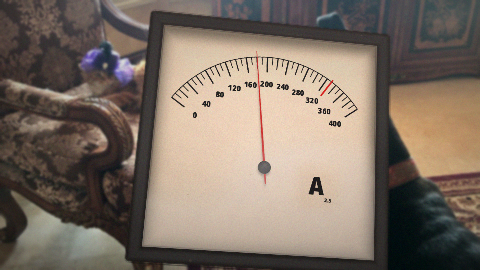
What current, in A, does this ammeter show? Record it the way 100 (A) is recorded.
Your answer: 180 (A)
